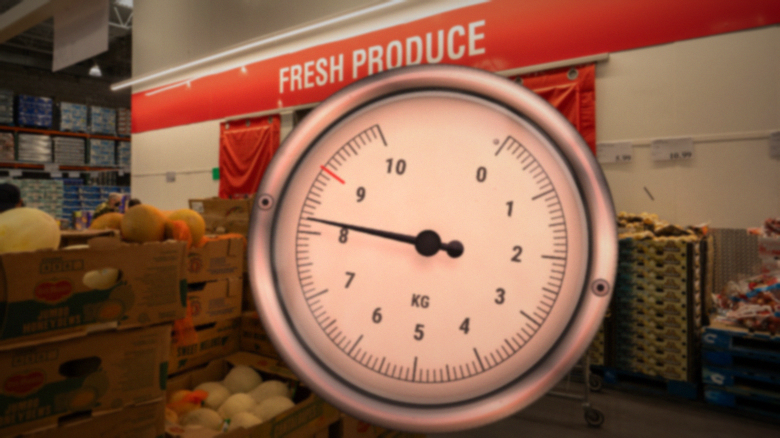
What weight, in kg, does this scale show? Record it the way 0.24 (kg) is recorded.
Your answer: 8.2 (kg)
